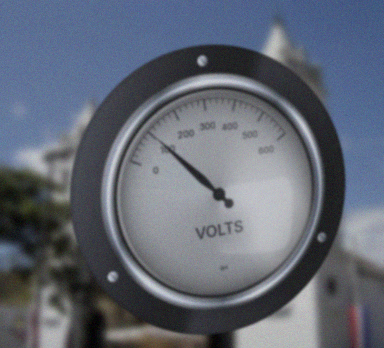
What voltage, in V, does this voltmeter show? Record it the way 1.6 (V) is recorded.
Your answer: 100 (V)
